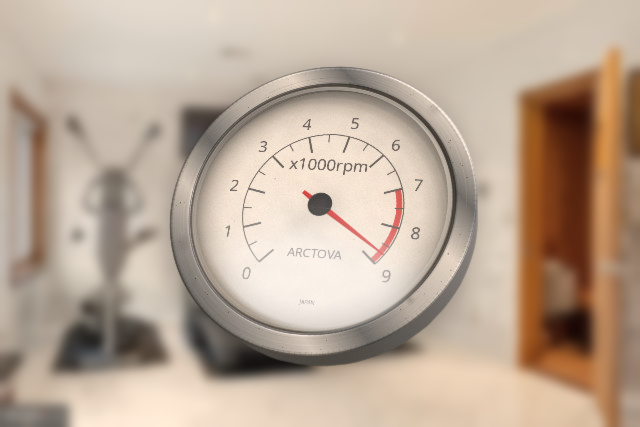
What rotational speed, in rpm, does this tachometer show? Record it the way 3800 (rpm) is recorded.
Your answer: 8750 (rpm)
